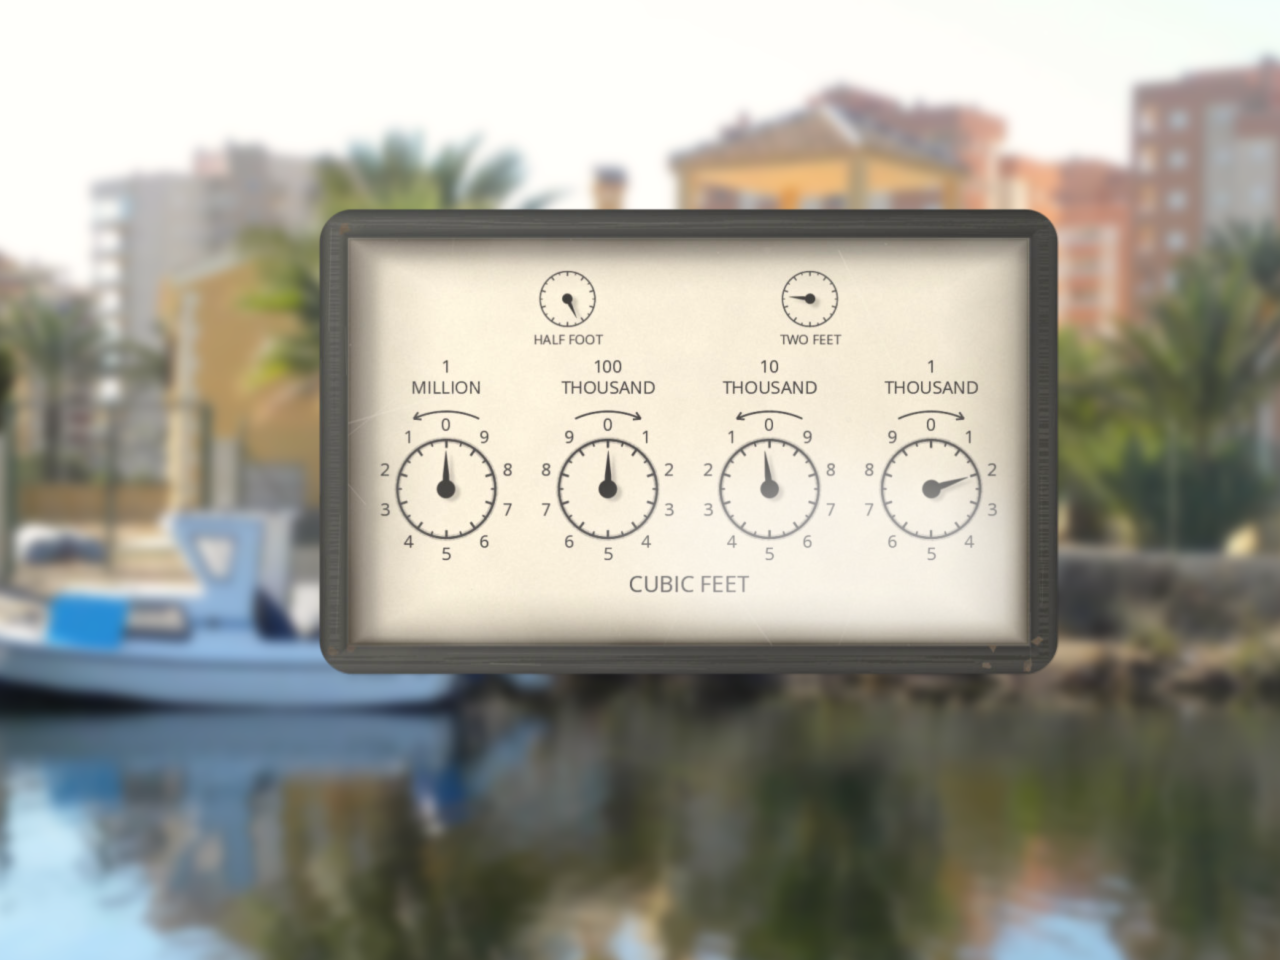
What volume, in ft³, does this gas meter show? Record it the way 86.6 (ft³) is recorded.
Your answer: 200 (ft³)
